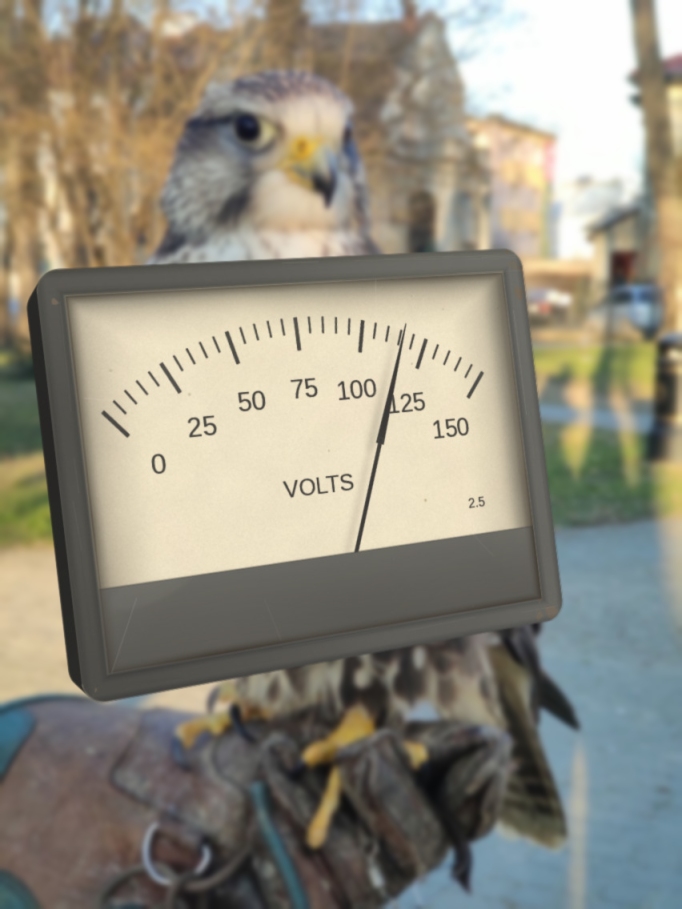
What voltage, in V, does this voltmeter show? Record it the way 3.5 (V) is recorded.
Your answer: 115 (V)
